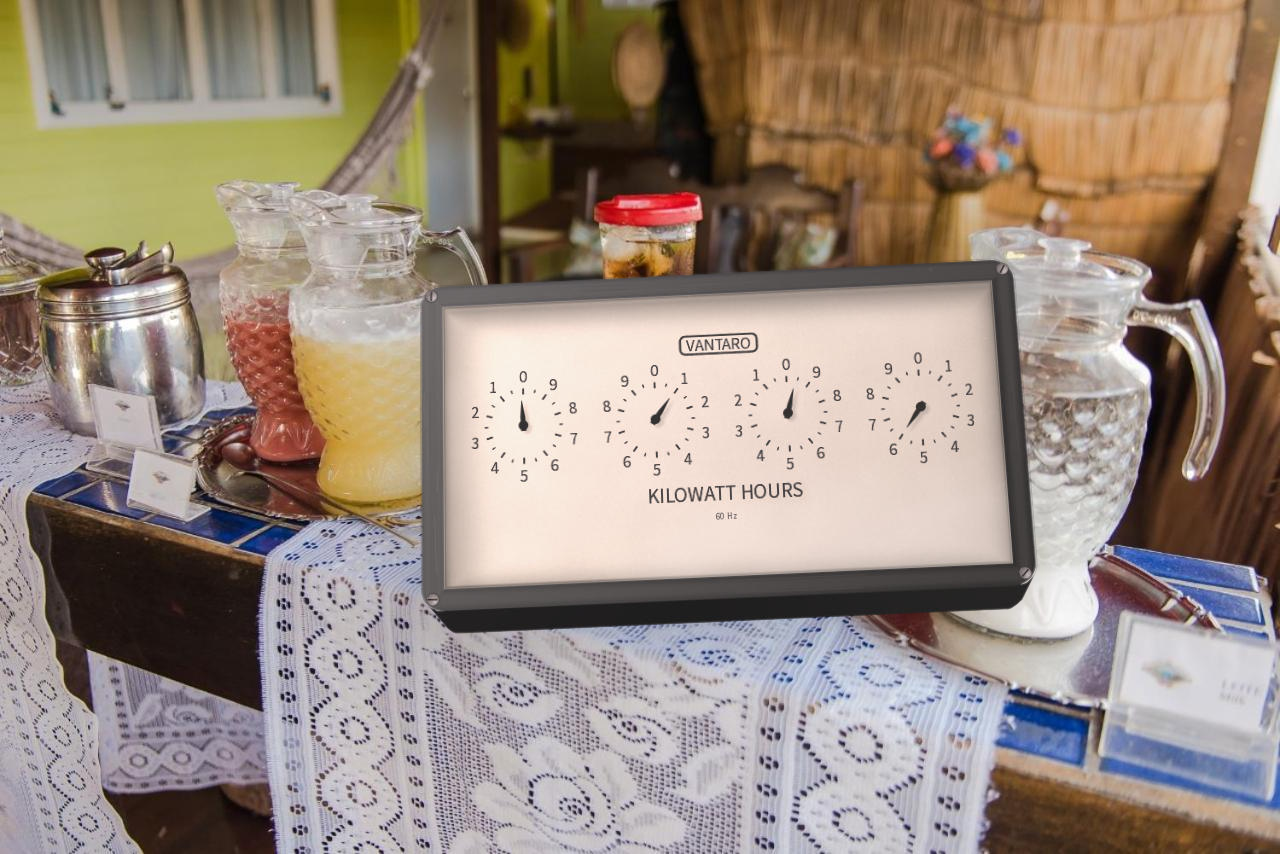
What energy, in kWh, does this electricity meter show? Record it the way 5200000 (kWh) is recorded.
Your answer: 96 (kWh)
